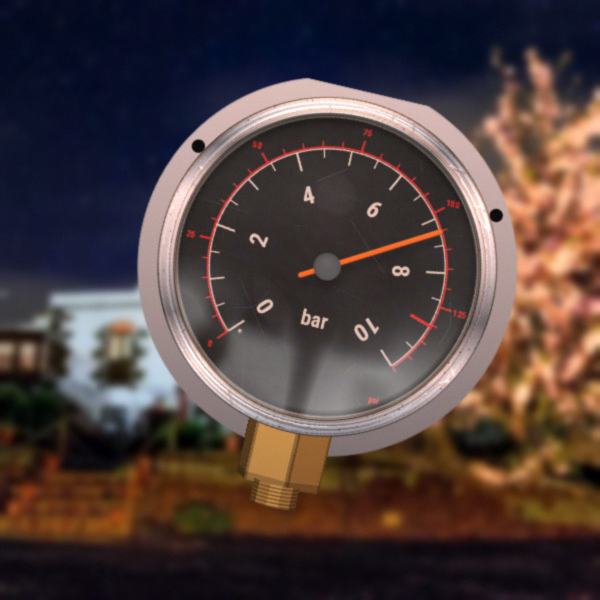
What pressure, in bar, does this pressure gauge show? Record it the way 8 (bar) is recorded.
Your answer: 7.25 (bar)
